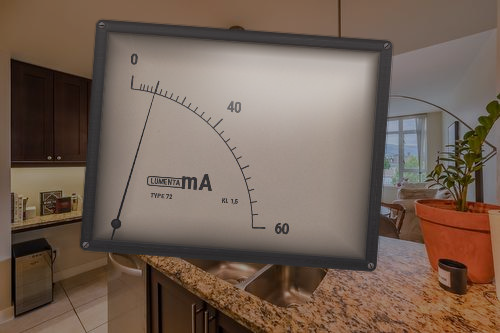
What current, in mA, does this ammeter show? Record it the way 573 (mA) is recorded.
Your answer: 20 (mA)
